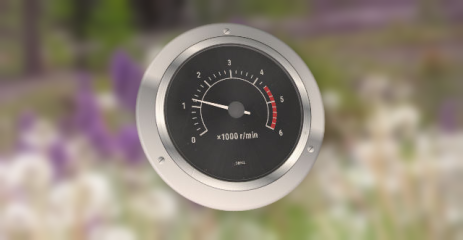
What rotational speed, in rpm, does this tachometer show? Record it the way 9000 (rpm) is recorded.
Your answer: 1200 (rpm)
